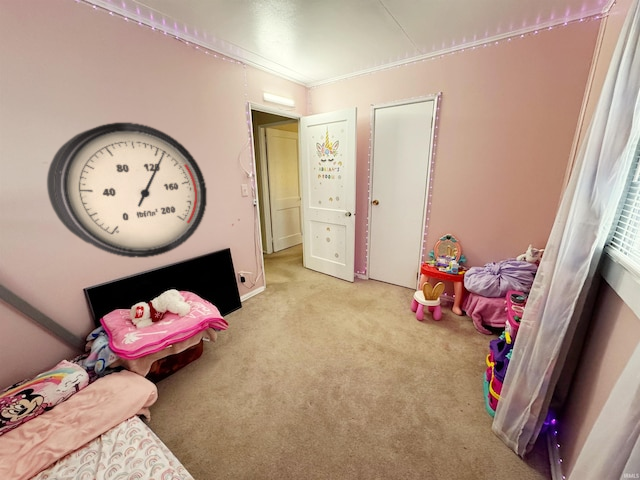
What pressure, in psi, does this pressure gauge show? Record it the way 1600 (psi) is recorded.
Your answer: 125 (psi)
